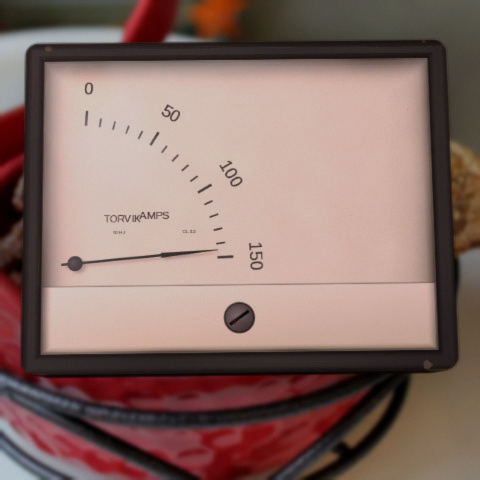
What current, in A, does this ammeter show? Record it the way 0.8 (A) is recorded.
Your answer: 145 (A)
